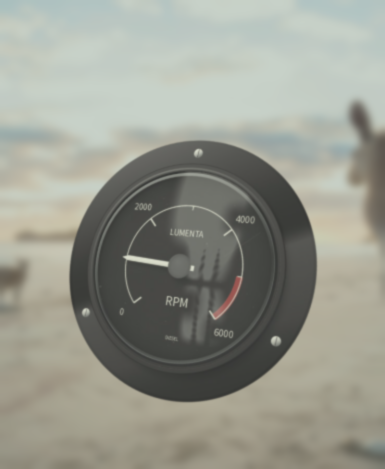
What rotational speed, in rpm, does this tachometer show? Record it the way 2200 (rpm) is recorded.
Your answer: 1000 (rpm)
